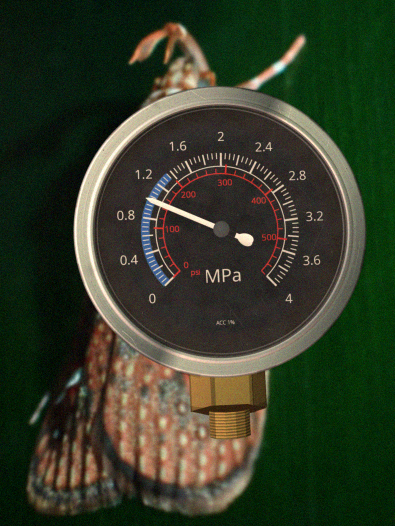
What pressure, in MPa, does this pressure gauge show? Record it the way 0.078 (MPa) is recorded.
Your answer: 1 (MPa)
